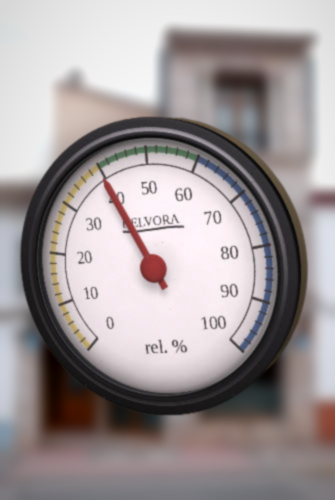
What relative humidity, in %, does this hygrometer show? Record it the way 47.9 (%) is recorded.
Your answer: 40 (%)
